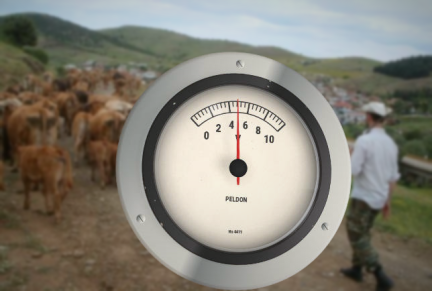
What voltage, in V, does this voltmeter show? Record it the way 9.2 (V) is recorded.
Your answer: 4.8 (V)
